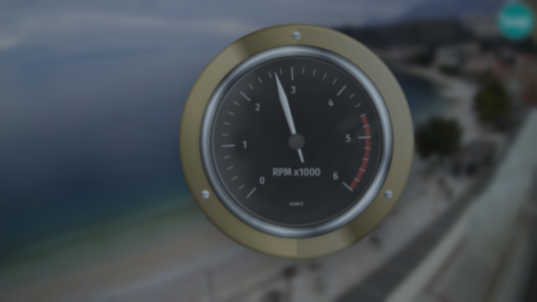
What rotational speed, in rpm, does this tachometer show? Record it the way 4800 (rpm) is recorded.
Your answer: 2700 (rpm)
